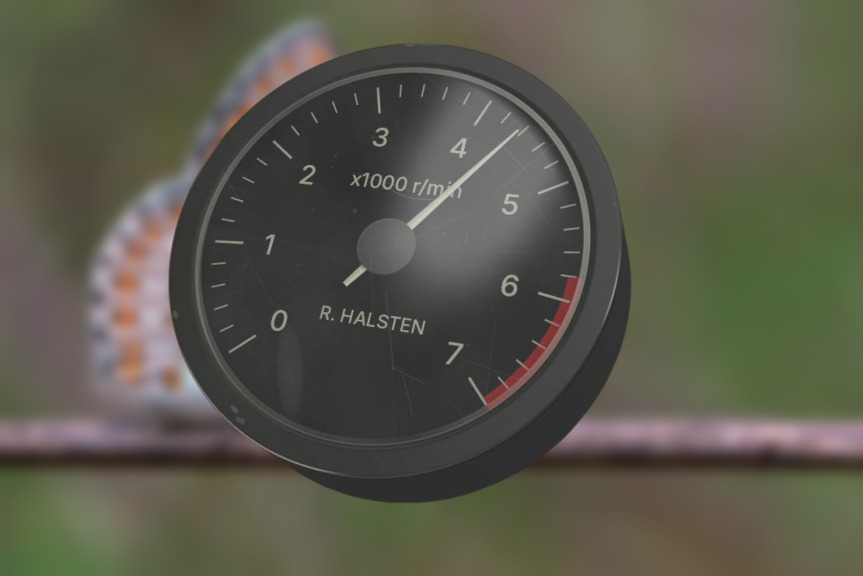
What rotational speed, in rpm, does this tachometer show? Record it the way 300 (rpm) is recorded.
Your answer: 4400 (rpm)
